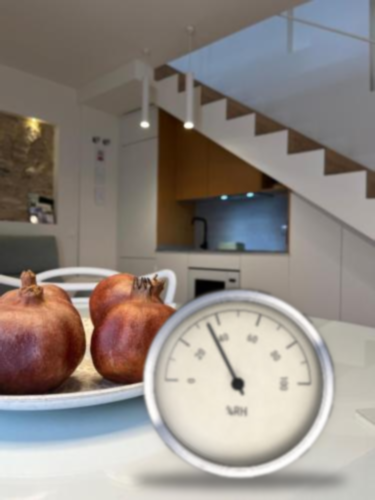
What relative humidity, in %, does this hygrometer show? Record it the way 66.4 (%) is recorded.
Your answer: 35 (%)
